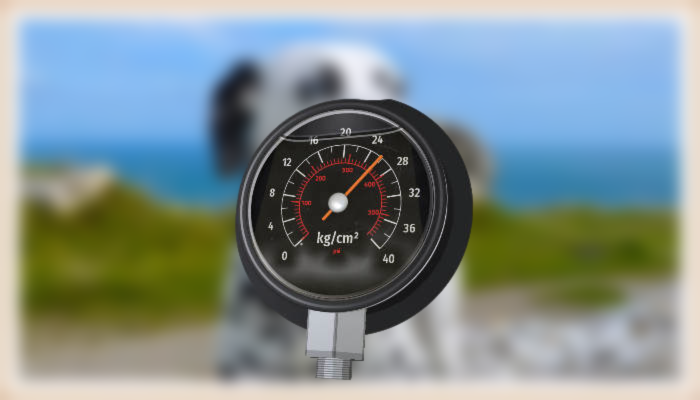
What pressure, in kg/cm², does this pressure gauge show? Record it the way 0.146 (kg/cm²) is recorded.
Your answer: 26 (kg/cm²)
